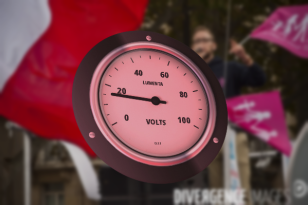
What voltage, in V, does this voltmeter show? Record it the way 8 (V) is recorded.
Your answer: 15 (V)
